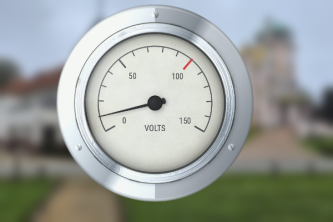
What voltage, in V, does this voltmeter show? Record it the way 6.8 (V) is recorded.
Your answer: 10 (V)
